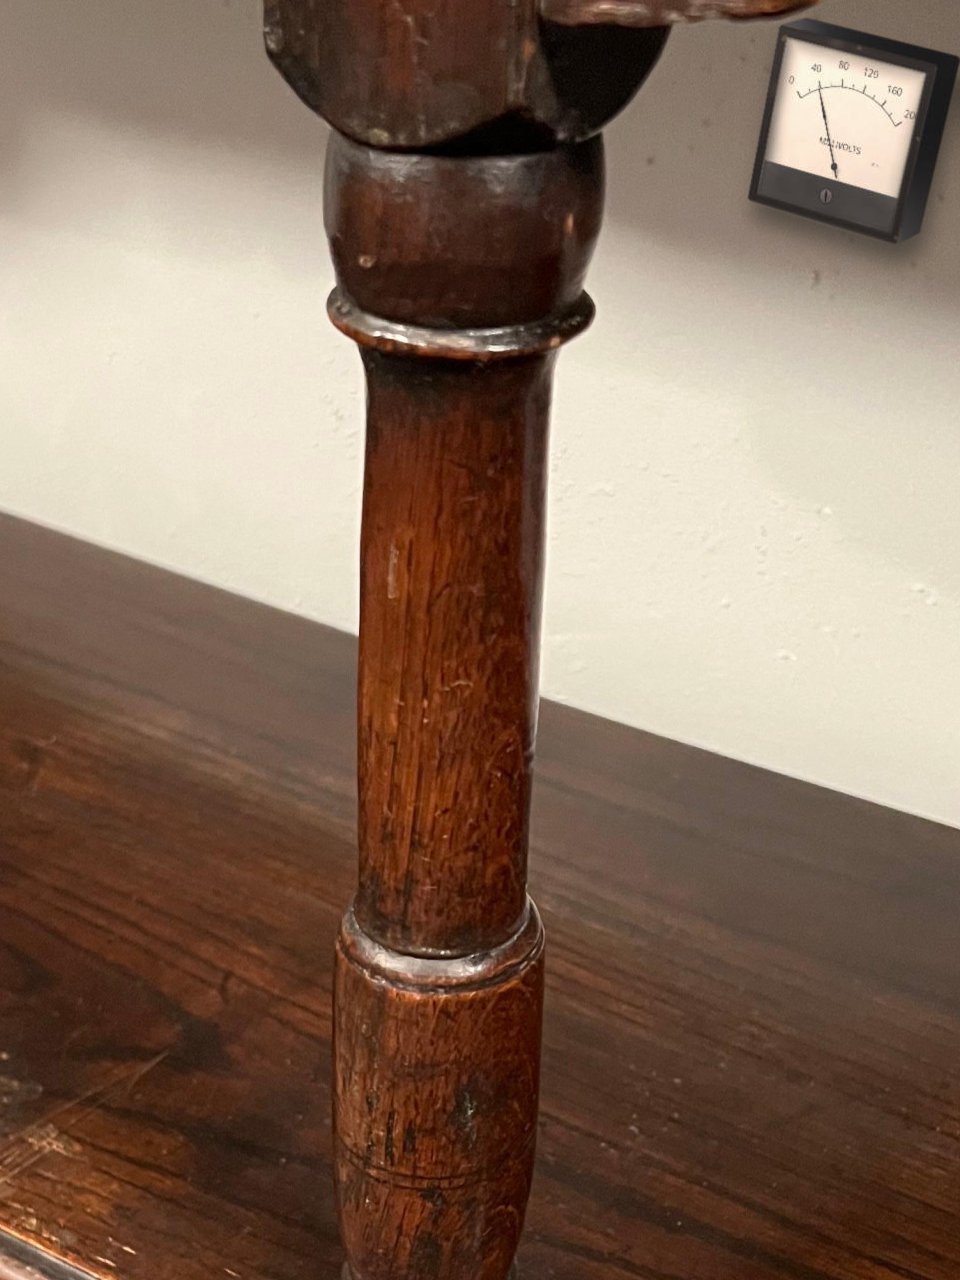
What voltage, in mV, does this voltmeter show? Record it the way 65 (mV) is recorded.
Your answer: 40 (mV)
